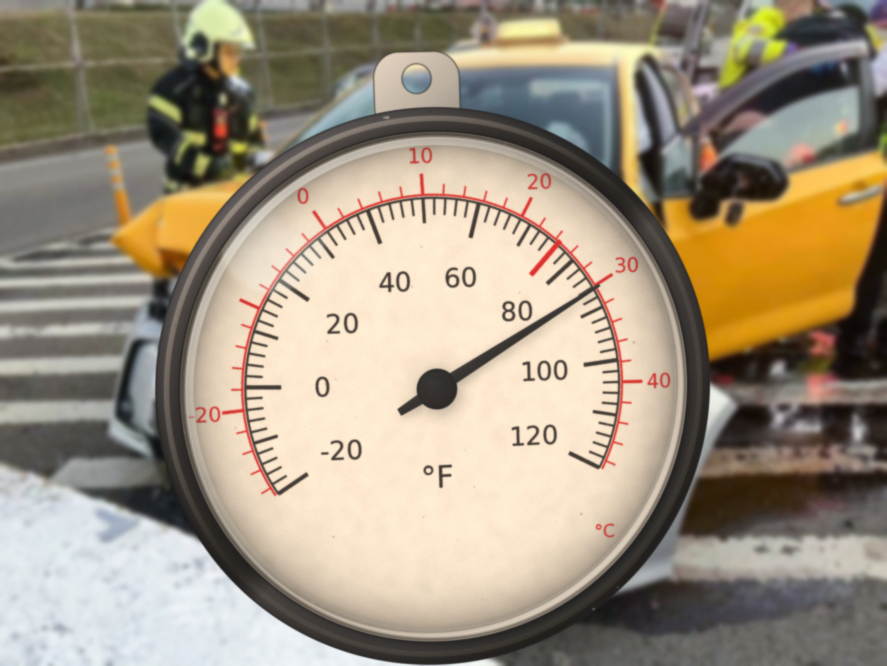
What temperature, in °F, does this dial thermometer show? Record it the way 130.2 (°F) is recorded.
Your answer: 86 (°F)
